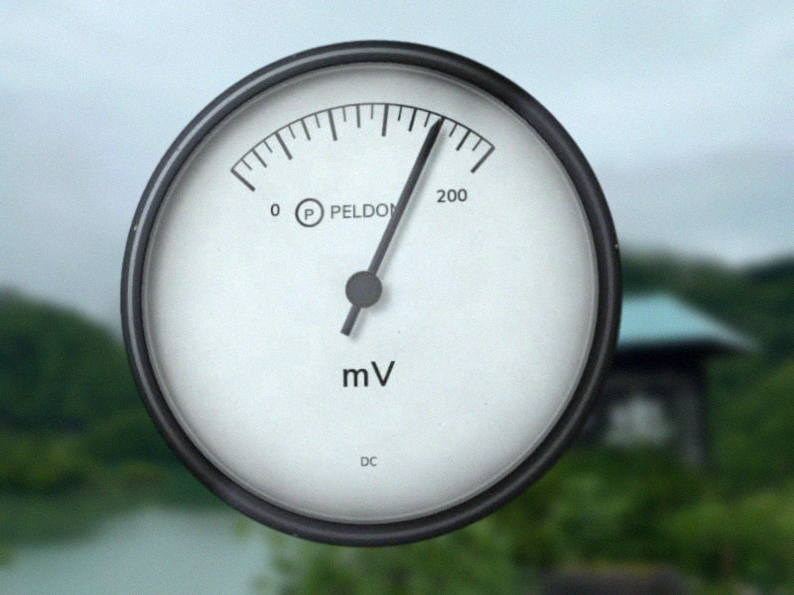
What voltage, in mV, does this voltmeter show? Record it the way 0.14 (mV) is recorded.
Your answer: 160 (mV)
